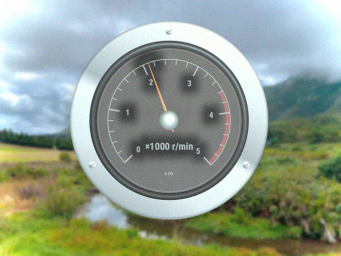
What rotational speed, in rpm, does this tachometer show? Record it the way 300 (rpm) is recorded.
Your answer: 2100 (rpm)
